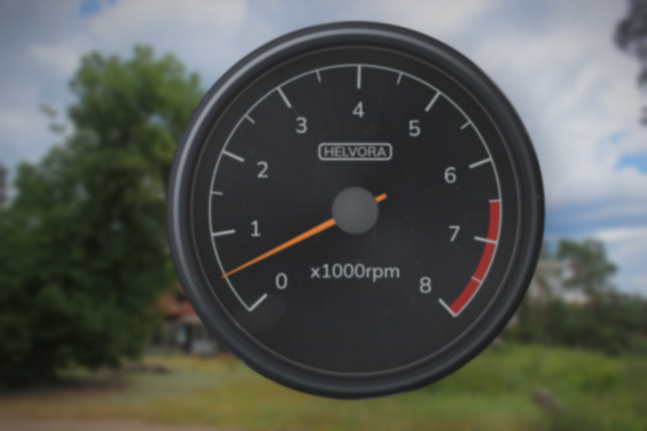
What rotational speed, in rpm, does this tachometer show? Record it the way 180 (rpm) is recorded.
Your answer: 500 (rpm)
